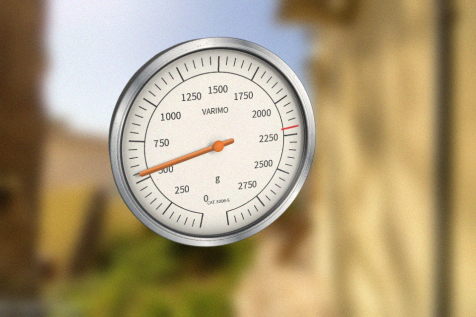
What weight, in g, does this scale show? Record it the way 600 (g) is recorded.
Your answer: 550 (g)
